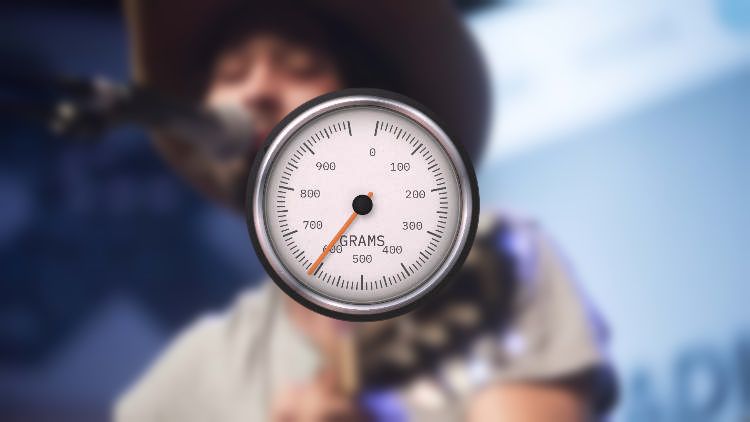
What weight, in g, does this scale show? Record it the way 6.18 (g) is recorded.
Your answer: 610 (g)
